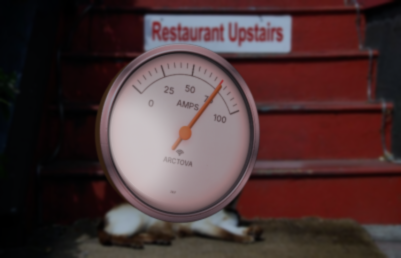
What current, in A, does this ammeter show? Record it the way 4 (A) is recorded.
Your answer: 75 (A)
